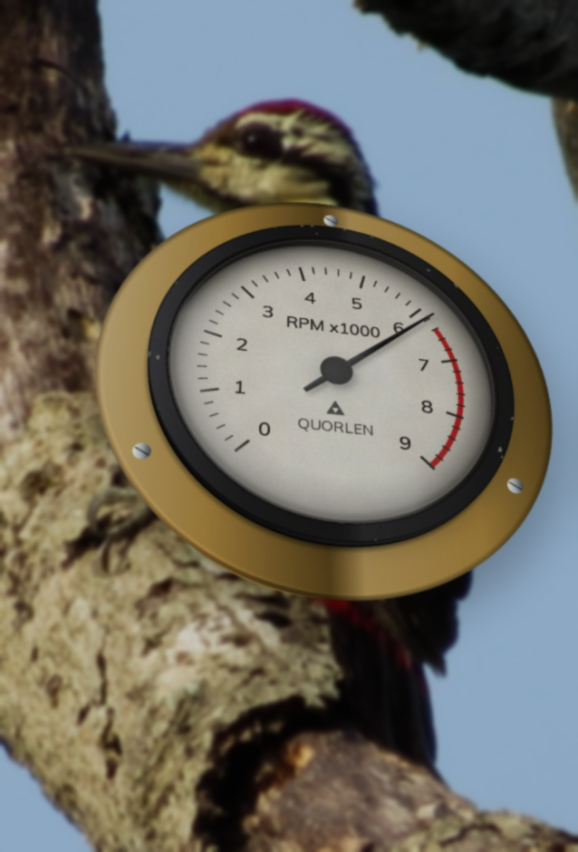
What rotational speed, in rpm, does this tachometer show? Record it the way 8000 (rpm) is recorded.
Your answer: 6200 (rpm)
